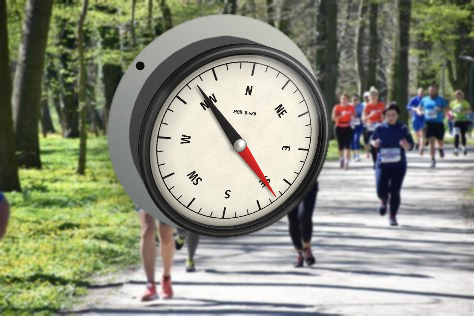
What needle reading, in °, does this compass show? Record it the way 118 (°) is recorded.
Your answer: 135 (°)
